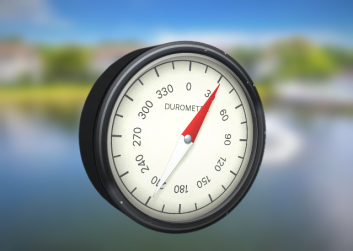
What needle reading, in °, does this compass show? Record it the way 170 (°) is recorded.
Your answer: 30 (°)
